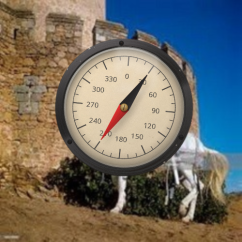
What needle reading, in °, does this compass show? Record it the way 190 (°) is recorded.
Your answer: 210 (°)
